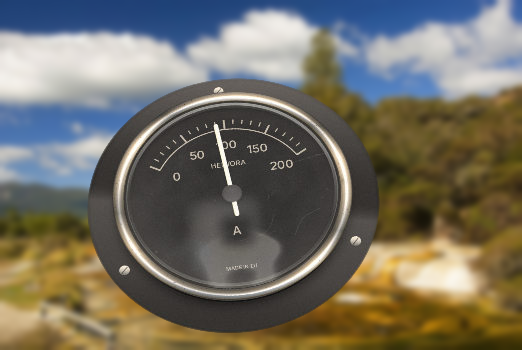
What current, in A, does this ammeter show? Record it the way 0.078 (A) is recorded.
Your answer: 90 (A)
